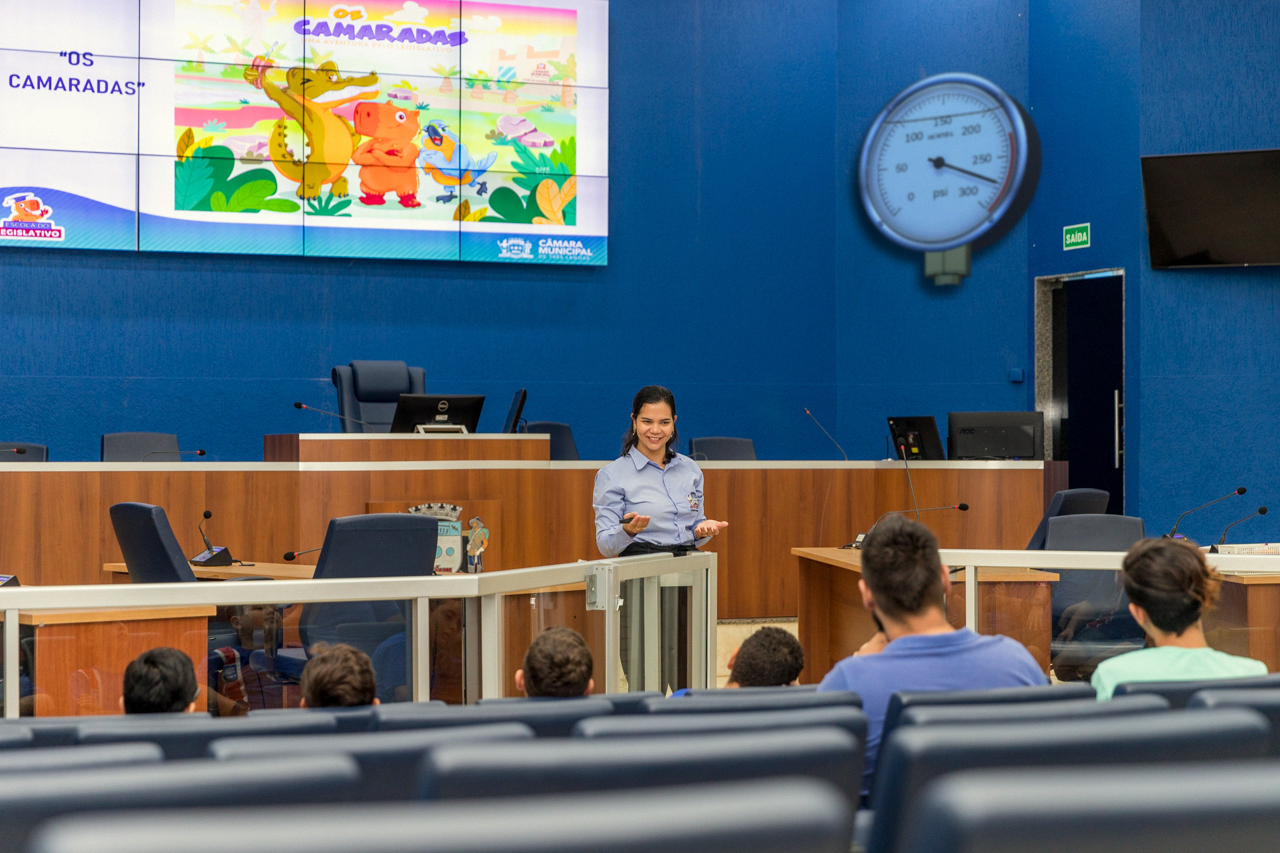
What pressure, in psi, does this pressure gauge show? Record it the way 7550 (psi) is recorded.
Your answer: 275 (psi)
